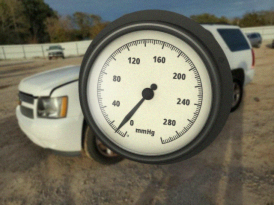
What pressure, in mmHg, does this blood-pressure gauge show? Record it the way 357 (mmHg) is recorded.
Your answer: 10 (mmHg)
